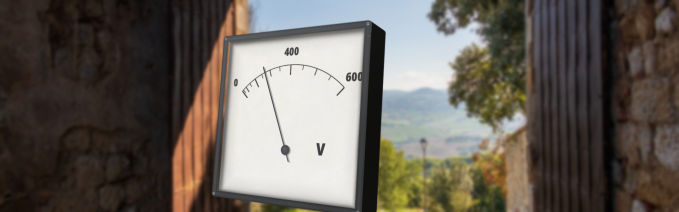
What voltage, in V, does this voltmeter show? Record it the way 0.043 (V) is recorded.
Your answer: 275 (V)
